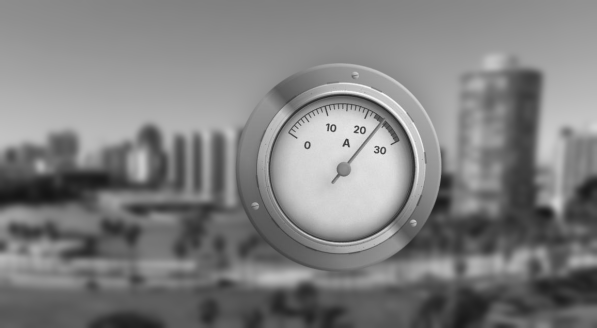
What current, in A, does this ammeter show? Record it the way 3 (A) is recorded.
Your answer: 24 (A)
